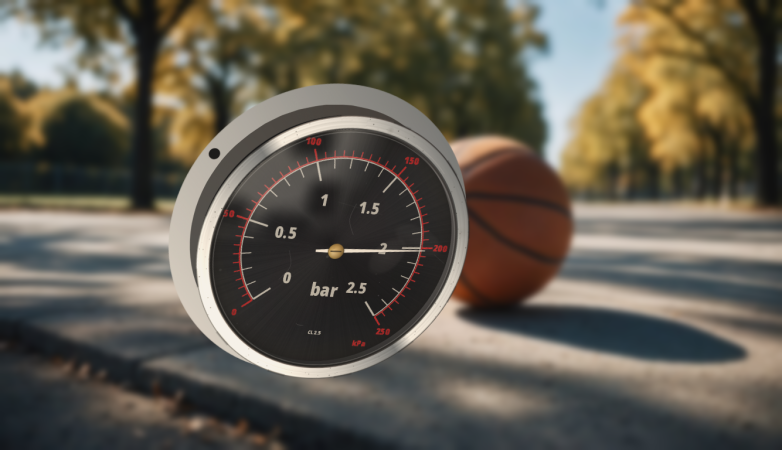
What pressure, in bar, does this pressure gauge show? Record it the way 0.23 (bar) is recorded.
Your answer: 2 (bar)
